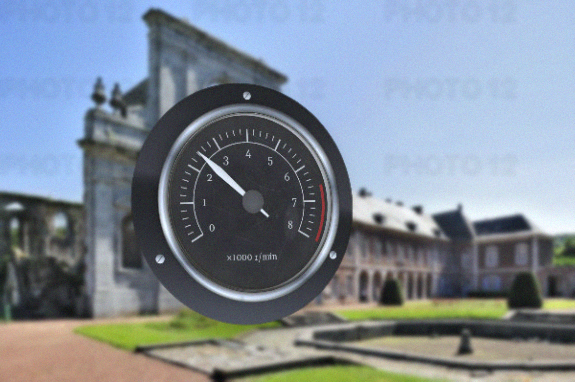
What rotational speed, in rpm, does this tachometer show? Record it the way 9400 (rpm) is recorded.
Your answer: 2400 (rpm)
